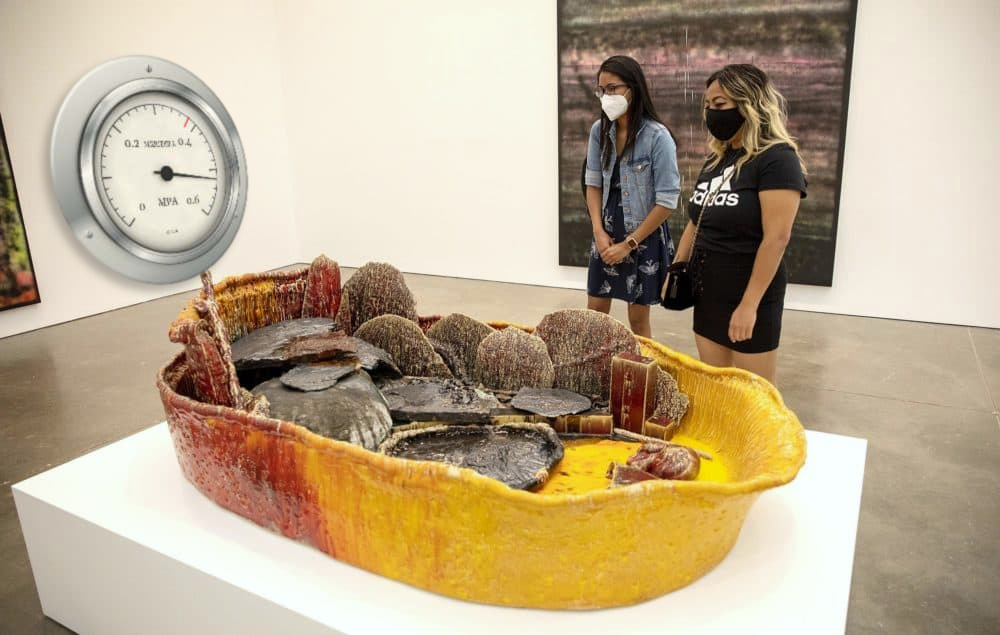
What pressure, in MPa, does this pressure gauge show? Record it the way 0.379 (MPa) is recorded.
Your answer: 0.52 (MPa)
